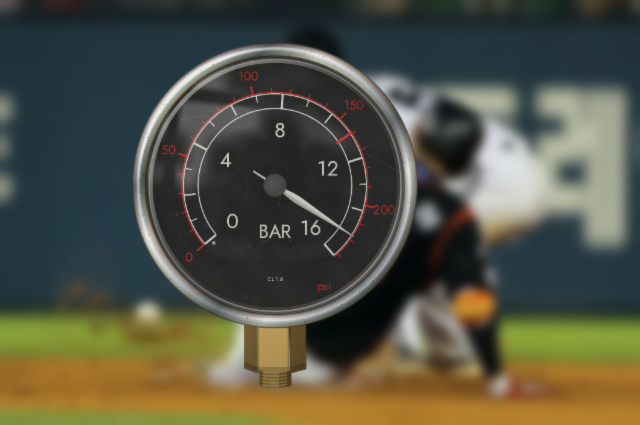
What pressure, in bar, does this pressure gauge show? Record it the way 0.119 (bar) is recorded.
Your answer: 15 (bar)
